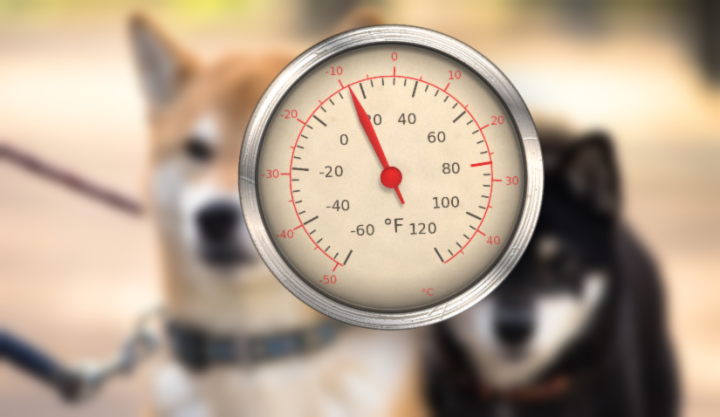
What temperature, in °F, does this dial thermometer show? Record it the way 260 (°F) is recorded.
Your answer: 16 (°F)
